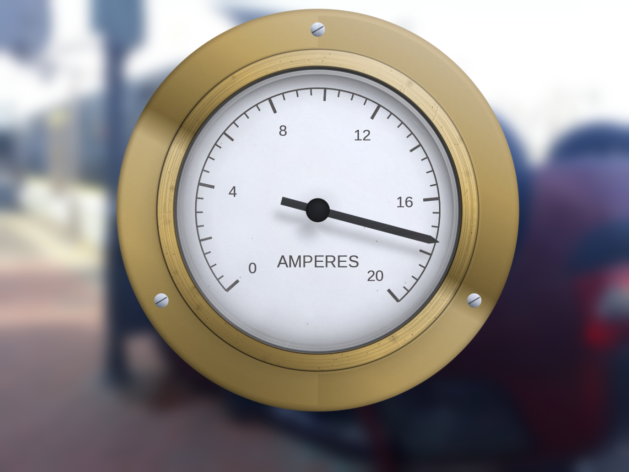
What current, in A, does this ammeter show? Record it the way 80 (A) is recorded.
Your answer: 17.5 (A)
